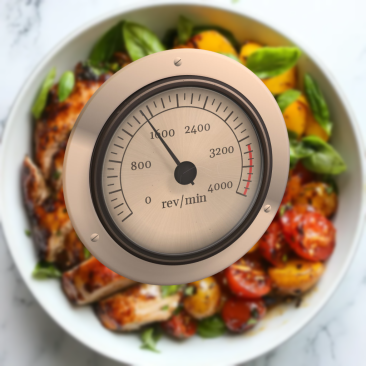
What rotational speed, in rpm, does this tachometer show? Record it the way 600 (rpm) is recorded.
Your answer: 1500 (rpm)
